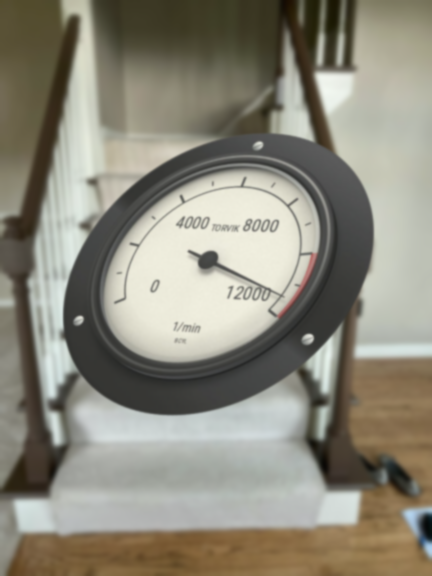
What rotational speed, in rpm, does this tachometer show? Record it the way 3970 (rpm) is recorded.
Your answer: 11500 (rpm)
